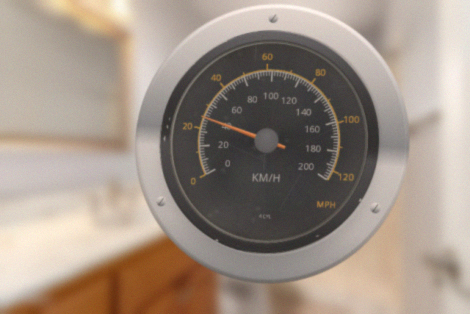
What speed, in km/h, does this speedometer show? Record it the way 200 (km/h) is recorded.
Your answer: 40 (km/h)
